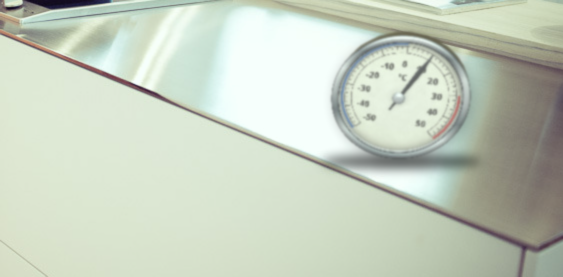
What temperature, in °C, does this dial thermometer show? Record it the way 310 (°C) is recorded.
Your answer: 10 (°C)
